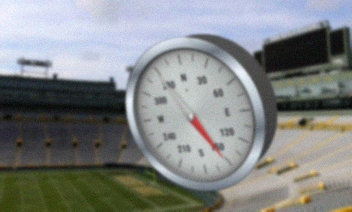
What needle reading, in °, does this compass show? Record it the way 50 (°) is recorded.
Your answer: 150 (°)
